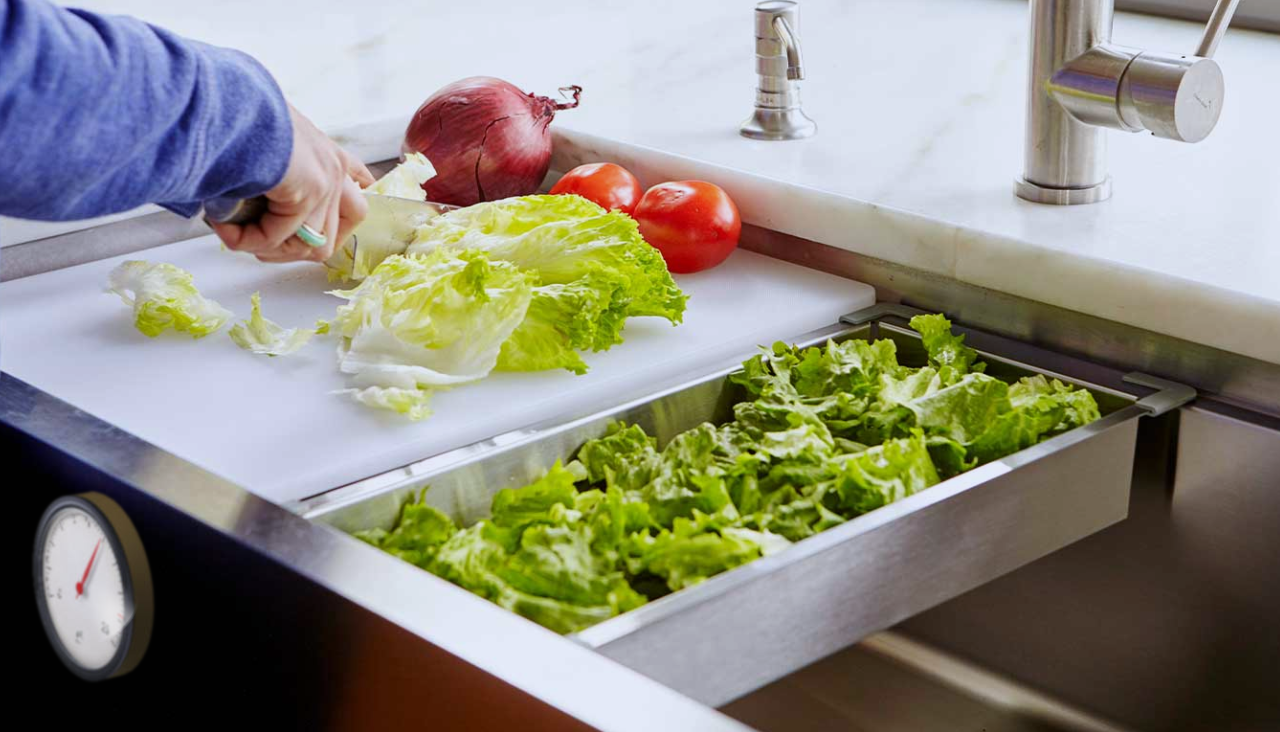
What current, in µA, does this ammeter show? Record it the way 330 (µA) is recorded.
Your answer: 15 (µA)
